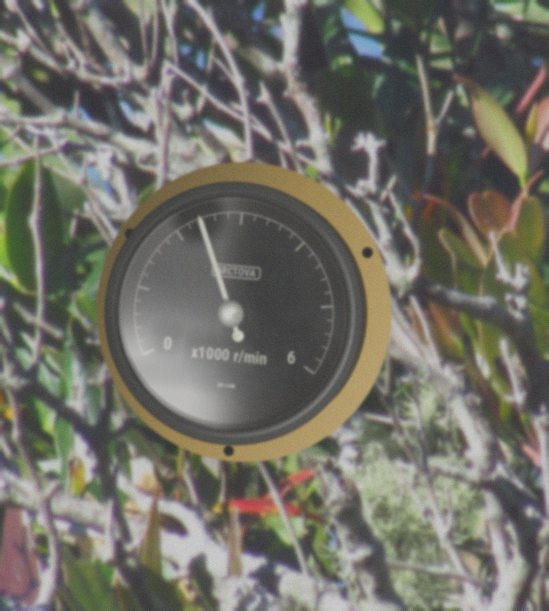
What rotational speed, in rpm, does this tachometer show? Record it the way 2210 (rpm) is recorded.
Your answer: 2400 (rpm)
